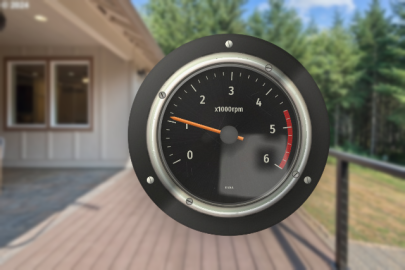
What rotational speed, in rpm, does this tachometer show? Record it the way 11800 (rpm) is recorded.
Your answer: 1100 (rpm)
